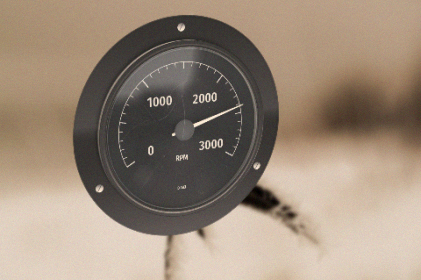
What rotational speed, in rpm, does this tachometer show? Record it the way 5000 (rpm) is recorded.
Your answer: 2400 (rpm)
